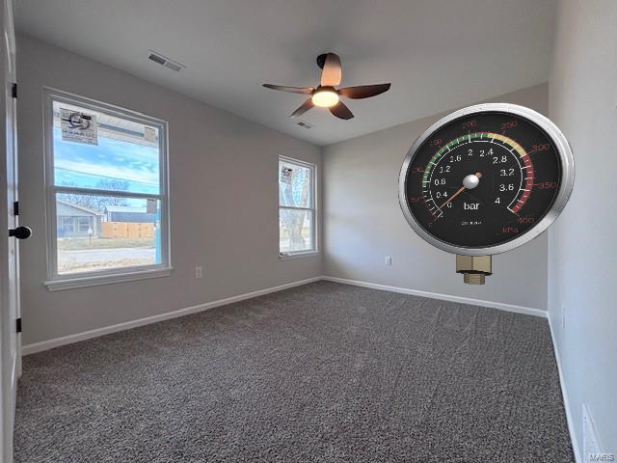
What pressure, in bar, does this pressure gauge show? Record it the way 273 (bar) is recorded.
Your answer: 0.1 (bar)
